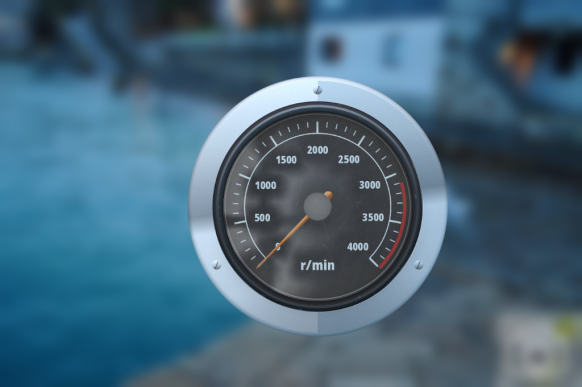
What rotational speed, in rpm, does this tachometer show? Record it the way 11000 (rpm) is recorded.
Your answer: 0 (rpm)
